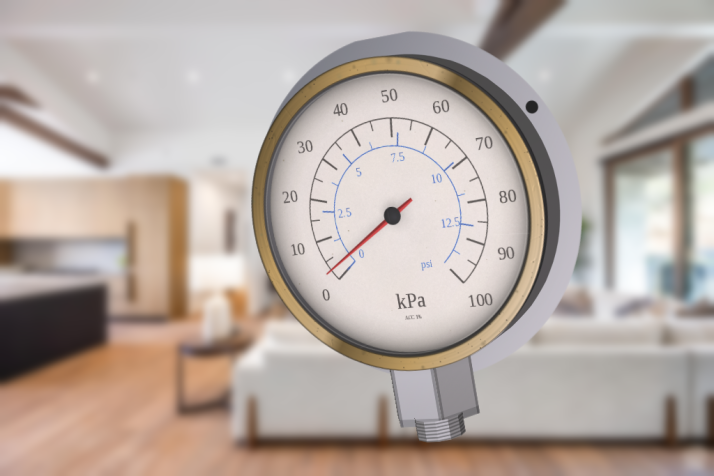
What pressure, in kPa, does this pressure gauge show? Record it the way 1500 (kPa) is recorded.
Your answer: 2.5 (kPa)
